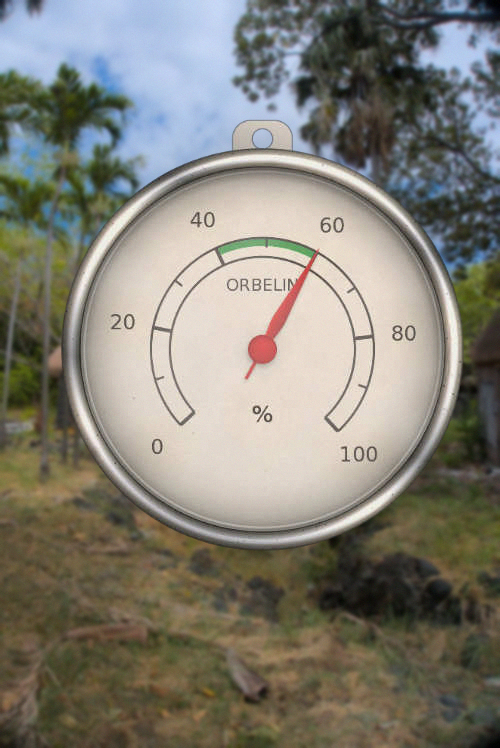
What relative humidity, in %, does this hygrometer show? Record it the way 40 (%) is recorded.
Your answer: 60 (%)
